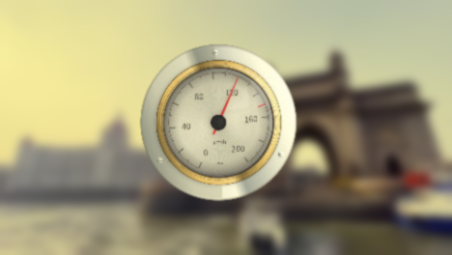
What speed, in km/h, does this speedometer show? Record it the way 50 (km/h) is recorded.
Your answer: 120 (km/h)
